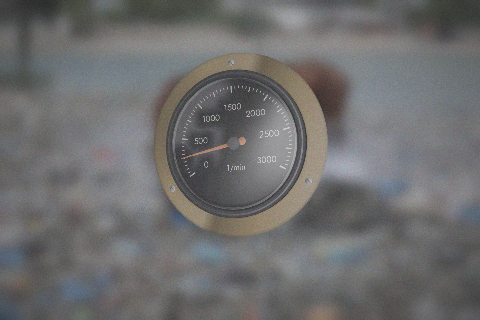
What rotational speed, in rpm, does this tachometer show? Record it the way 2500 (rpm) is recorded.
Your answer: 250 (rpm)
